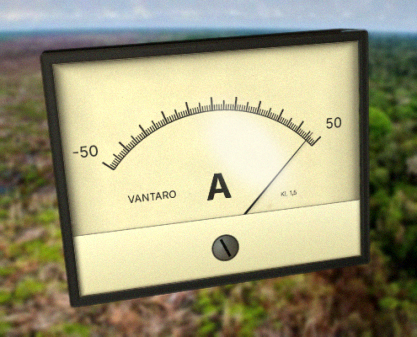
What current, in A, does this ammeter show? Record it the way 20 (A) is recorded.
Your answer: 45 (A)
